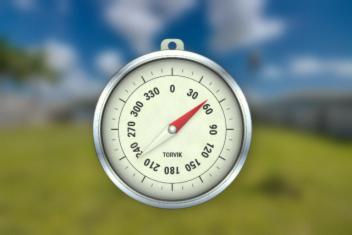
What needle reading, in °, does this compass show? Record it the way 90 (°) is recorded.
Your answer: 50 (°)
